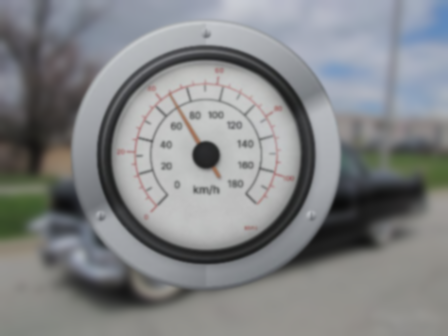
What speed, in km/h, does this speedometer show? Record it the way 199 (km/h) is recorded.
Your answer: 70 (km/h)
